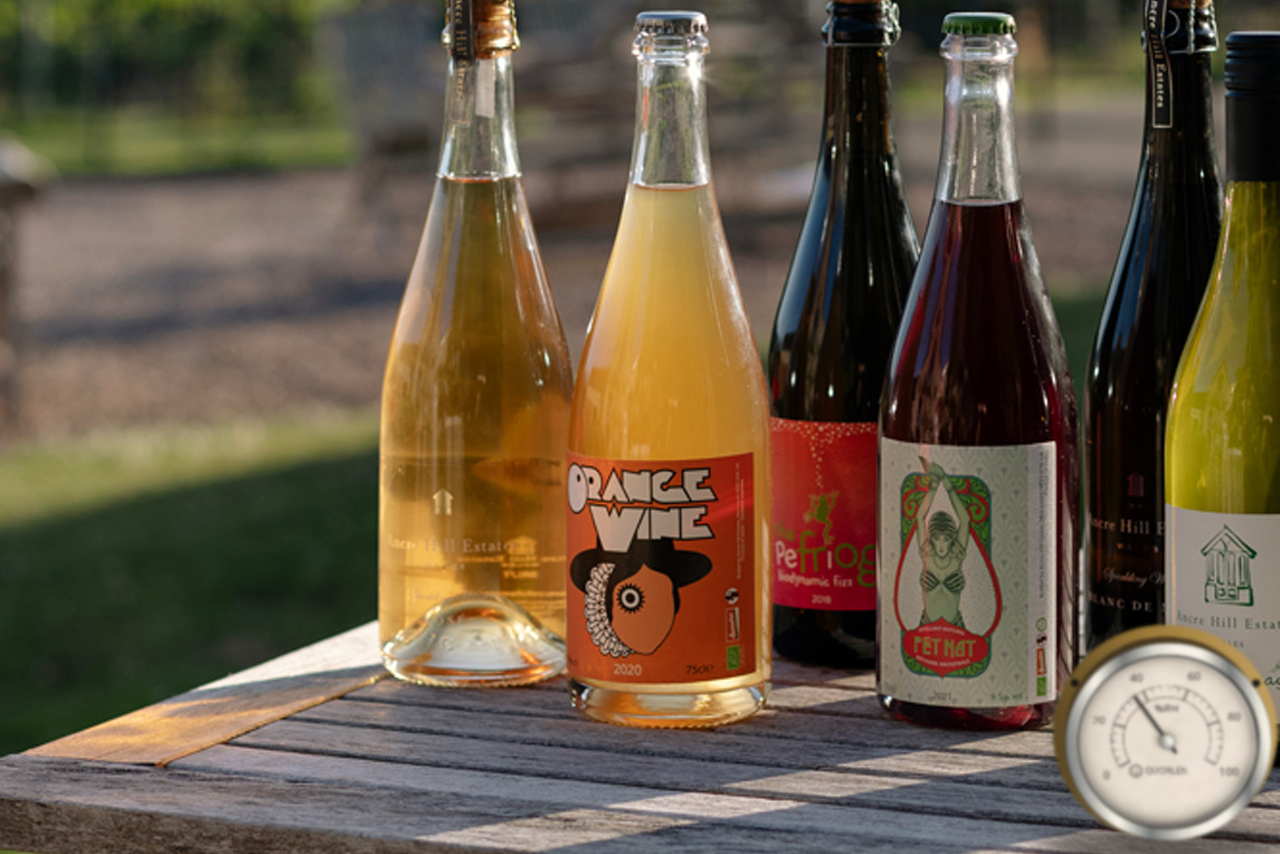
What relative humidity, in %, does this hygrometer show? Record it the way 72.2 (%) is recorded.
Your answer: 36 (%)
